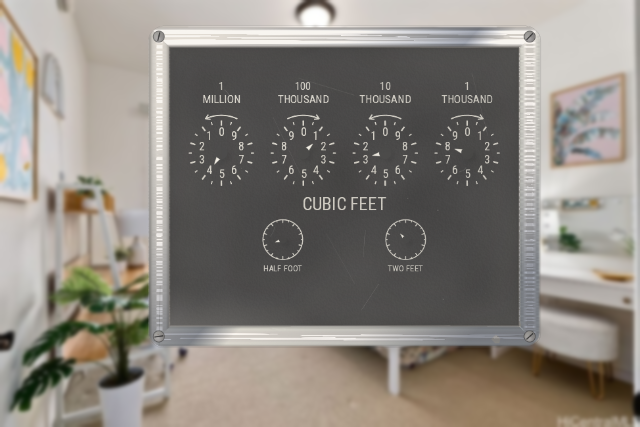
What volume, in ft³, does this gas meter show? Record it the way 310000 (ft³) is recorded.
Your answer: 412800 (ft³)
